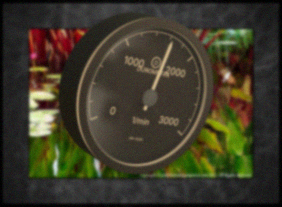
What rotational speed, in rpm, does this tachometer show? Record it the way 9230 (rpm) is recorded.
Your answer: 1600 (rpm)
